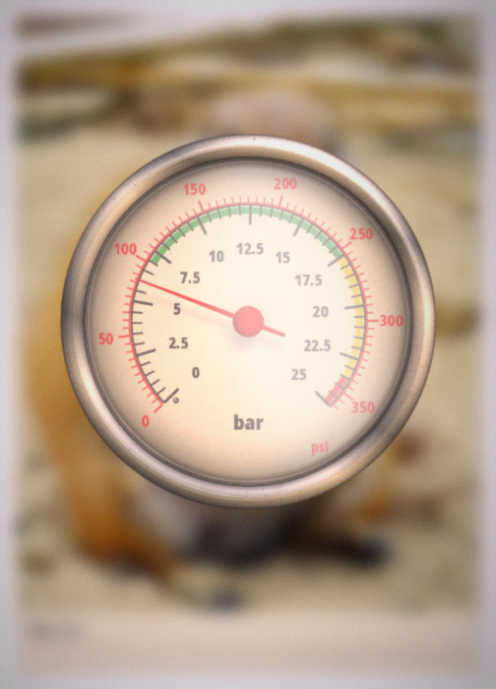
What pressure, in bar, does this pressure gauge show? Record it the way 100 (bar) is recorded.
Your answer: 6 (bar)
